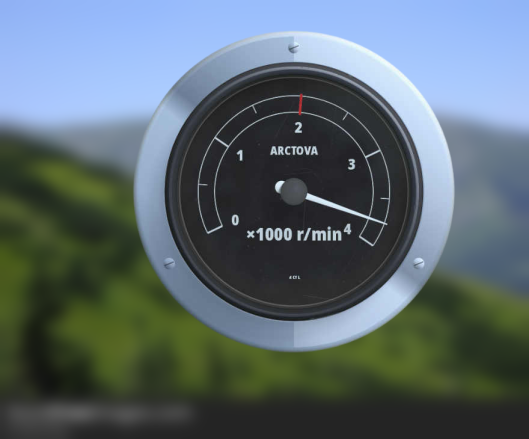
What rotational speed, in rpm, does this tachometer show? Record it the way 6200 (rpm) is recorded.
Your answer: 3750 (rpm)
